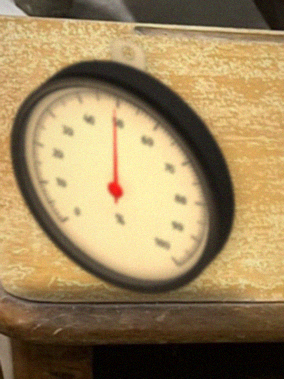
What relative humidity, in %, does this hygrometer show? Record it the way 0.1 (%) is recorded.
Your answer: 50 (%)
